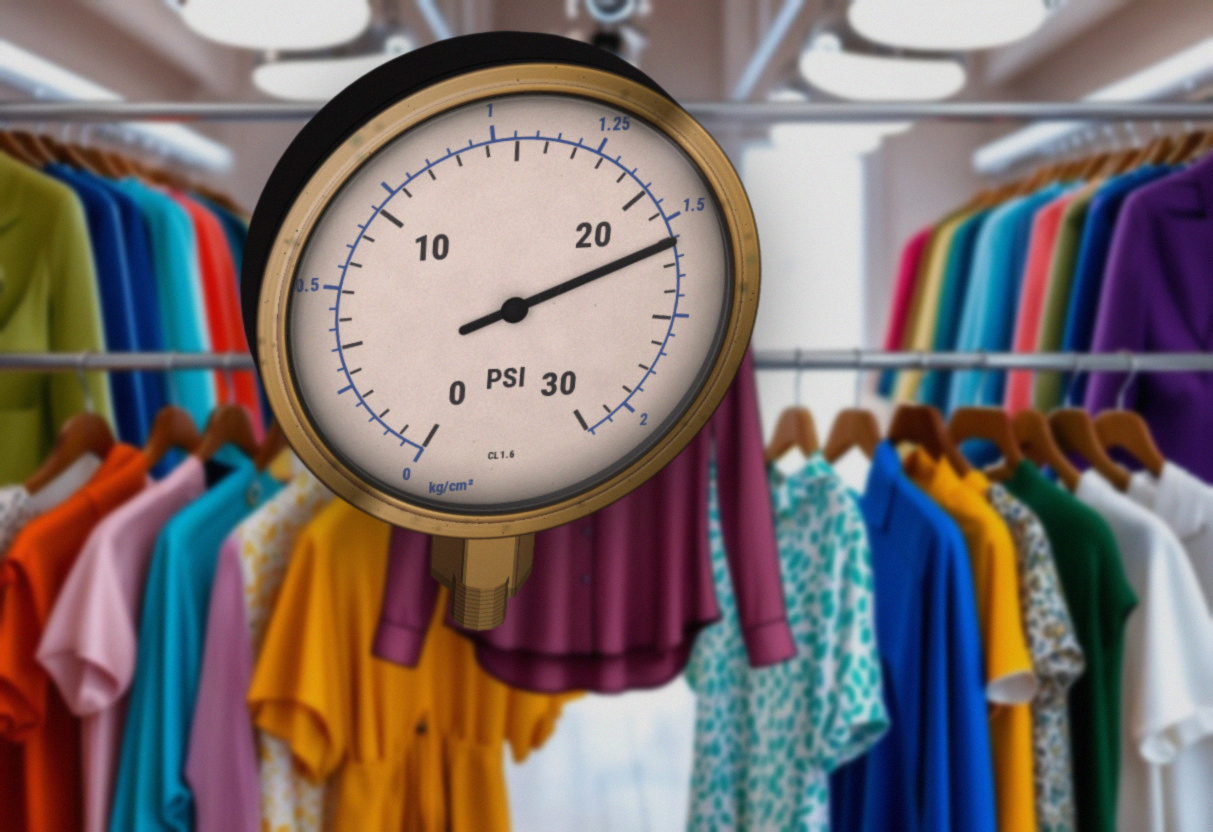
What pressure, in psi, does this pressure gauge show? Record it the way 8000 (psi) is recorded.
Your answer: 22 (psi)
